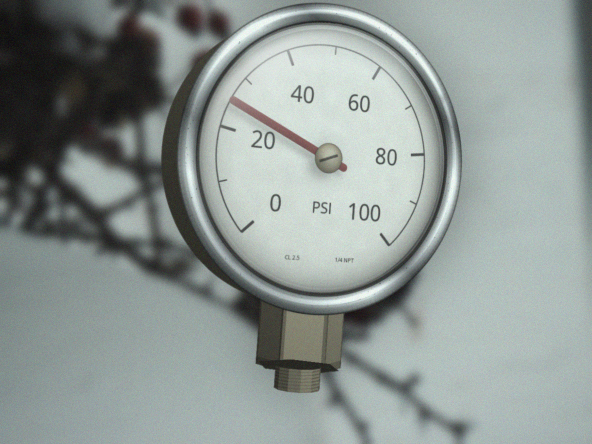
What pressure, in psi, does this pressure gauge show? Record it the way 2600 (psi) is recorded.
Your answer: 25 (psi)
